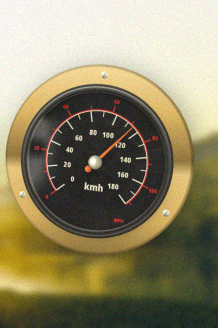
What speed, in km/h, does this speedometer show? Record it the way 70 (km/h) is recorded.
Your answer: 115 (km/h)
